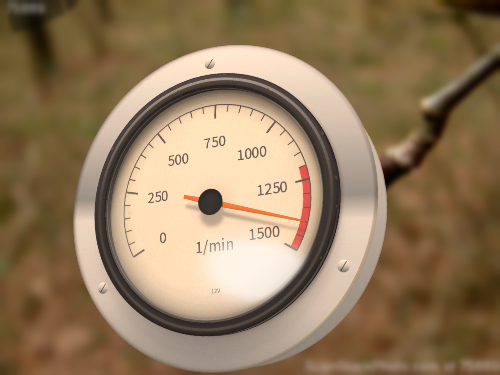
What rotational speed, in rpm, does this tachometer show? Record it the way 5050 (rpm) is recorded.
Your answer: 1400 (rpm)
